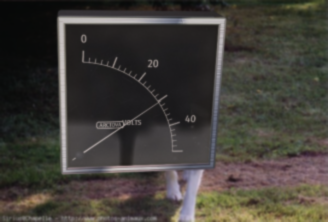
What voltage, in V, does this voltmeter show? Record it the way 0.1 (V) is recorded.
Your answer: 30 (V)
